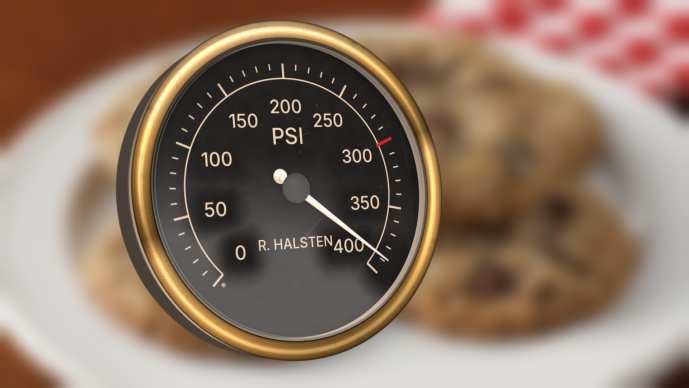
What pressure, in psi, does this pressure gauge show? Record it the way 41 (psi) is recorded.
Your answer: 390 (psi)
